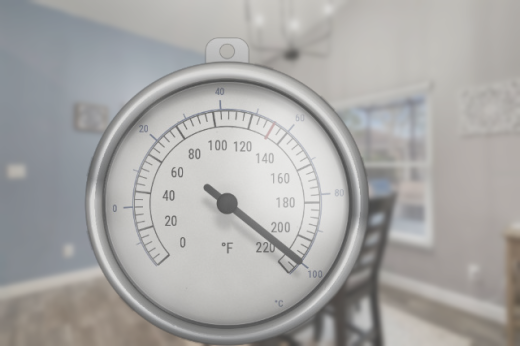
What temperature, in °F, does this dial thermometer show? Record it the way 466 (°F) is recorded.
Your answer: 212 (°F)
